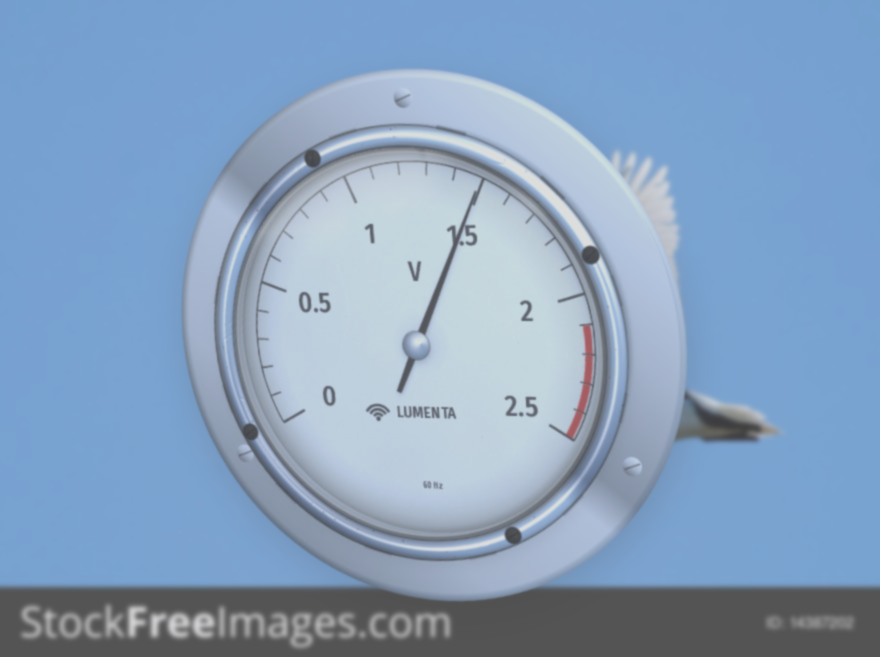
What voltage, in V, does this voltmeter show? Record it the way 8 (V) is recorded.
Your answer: 1.5 (V)
